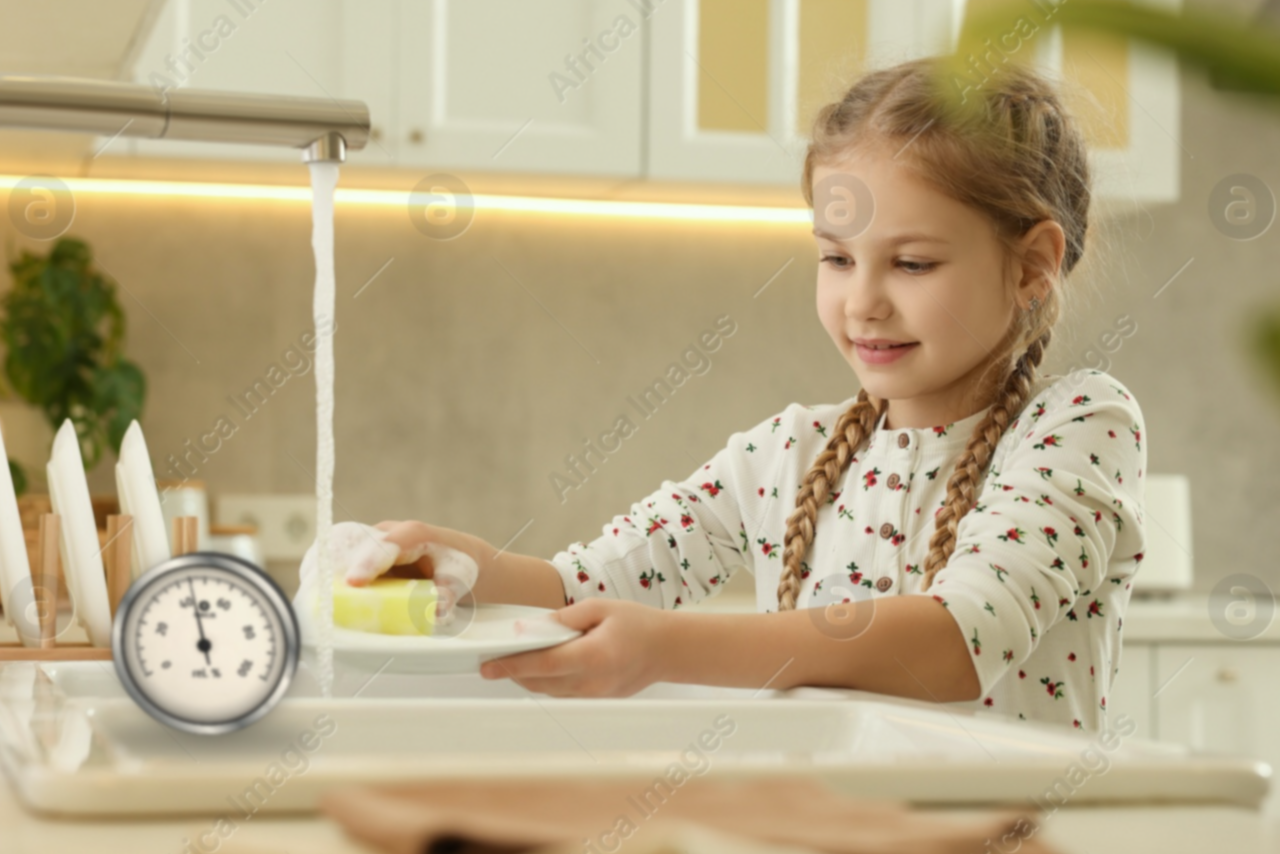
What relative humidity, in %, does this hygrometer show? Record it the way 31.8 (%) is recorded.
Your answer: 45 (%)
